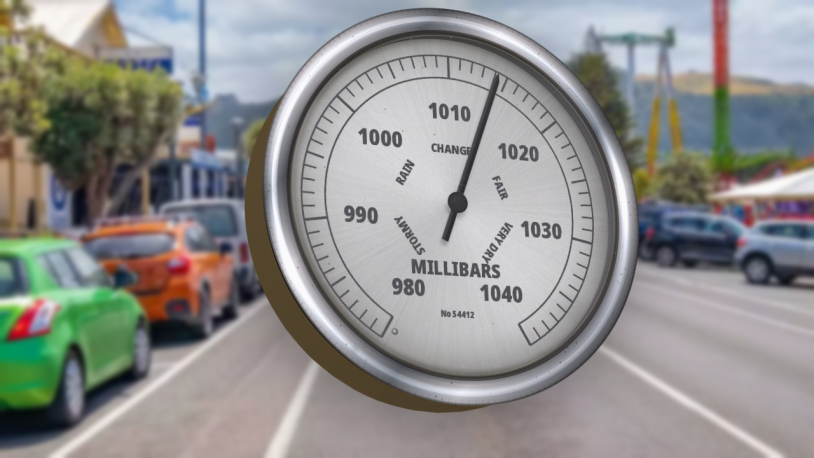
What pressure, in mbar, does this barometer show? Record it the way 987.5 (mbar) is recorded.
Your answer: 1014 (mbar)
